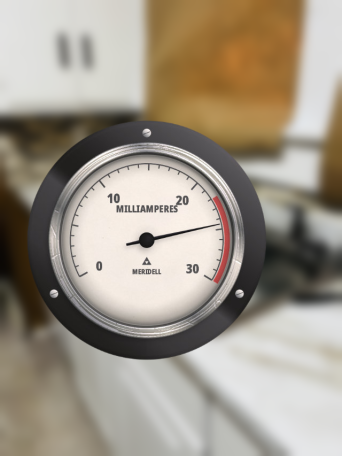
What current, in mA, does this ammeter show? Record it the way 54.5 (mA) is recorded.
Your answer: 24.5 (mA)
